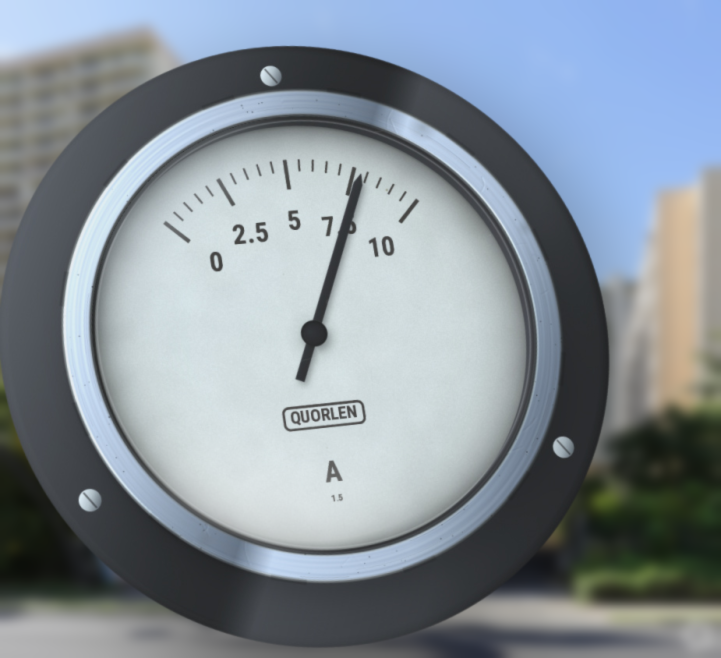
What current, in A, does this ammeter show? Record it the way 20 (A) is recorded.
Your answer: 7.75 (A)
